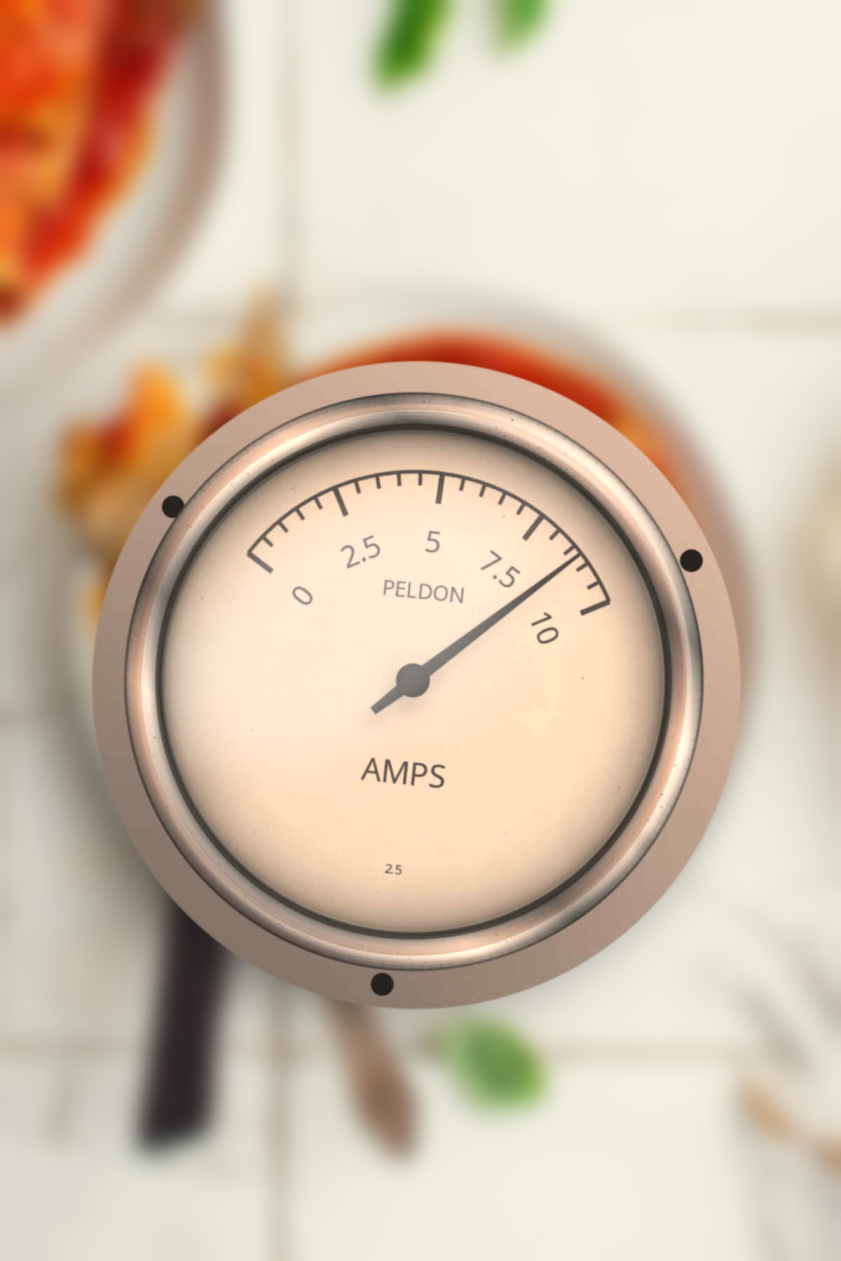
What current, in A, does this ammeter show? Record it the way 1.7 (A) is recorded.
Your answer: 8.75 (A)
